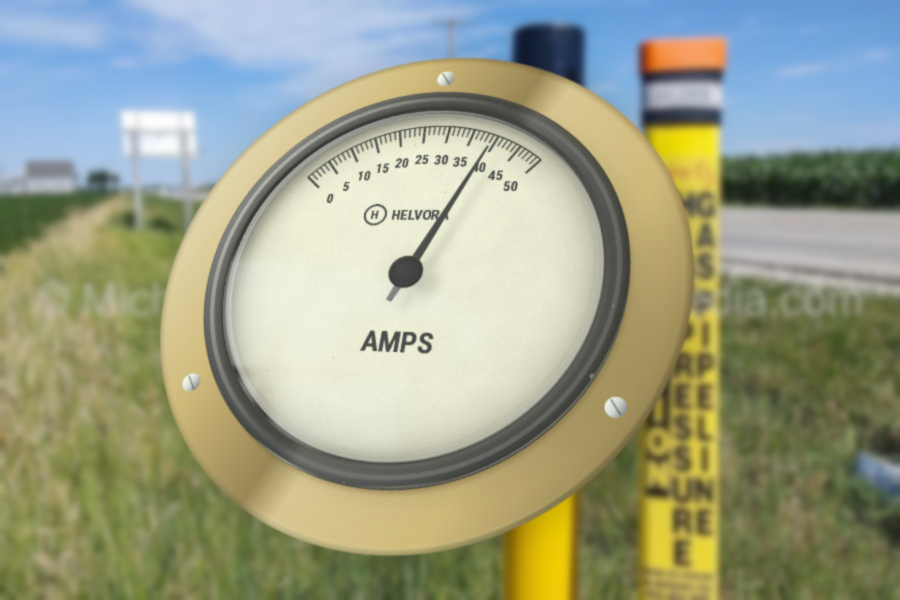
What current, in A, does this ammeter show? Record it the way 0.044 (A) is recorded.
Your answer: 40 (A)
